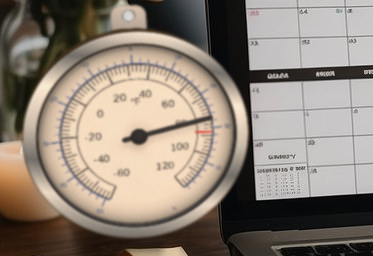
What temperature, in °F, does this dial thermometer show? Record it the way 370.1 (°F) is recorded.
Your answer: 80 (°F)
